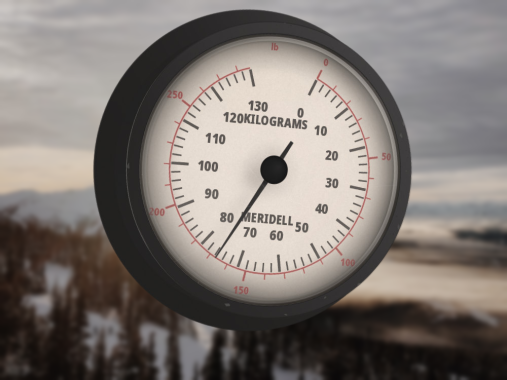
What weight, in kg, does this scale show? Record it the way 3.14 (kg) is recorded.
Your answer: 76 (kg)
